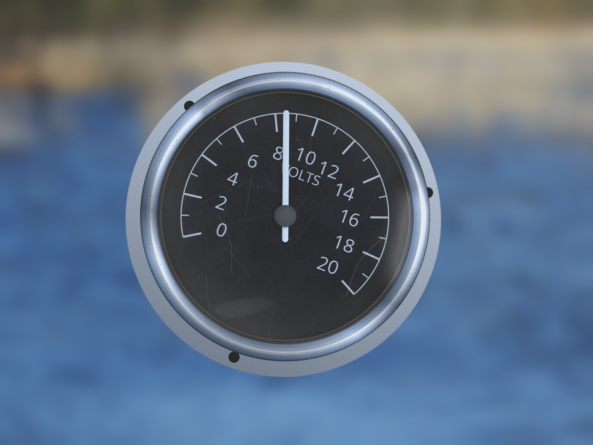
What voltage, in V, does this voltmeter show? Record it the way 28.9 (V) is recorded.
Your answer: 8.5 (V)
